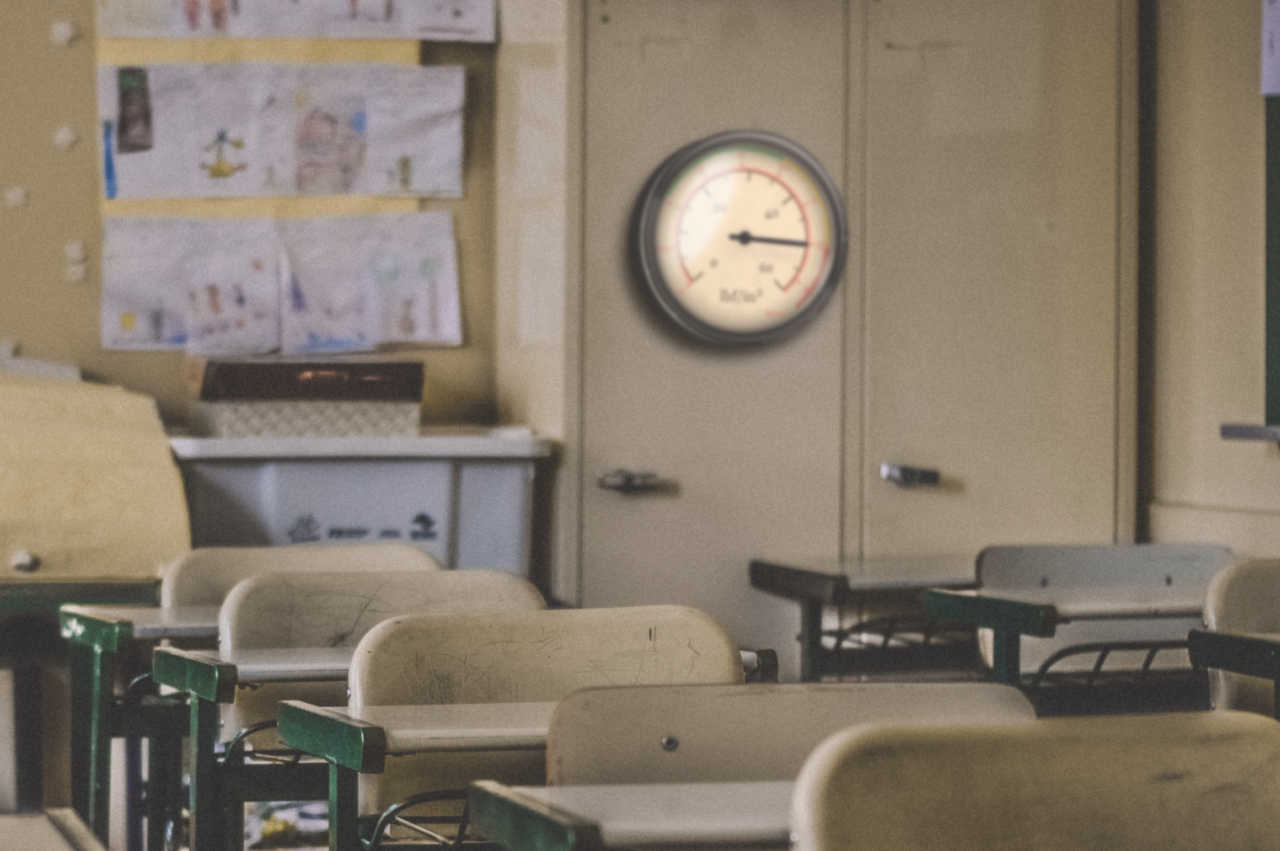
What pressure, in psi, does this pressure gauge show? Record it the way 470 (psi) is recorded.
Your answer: 50 (psi)
